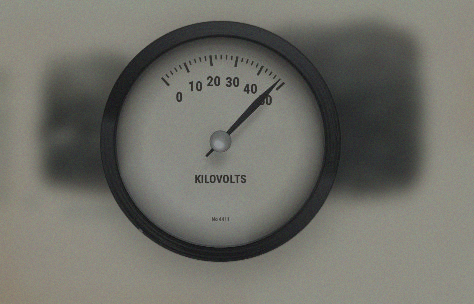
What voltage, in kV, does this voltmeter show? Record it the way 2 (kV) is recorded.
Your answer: 48 (kV)
